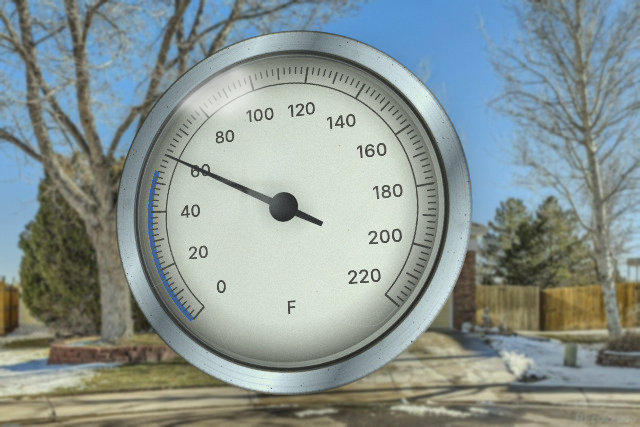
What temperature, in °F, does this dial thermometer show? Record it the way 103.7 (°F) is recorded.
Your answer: 60 (°F)
